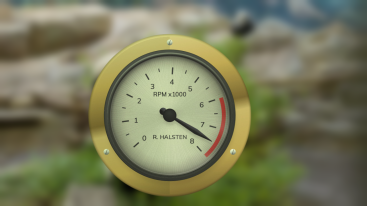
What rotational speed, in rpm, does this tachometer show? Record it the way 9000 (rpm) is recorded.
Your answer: 7500 (rpm)
